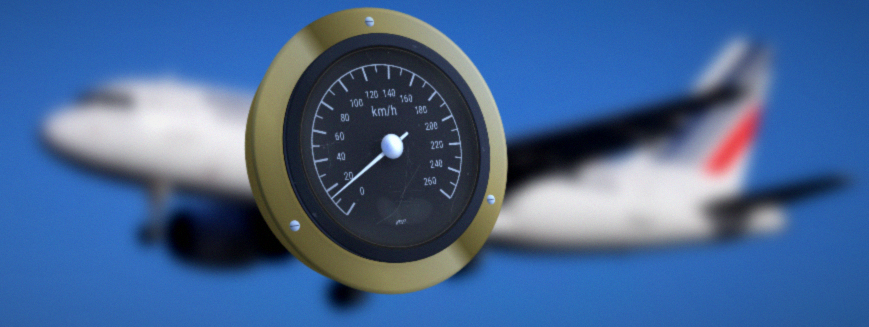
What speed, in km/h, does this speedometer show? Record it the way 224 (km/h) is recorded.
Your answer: 15 (km/h)
